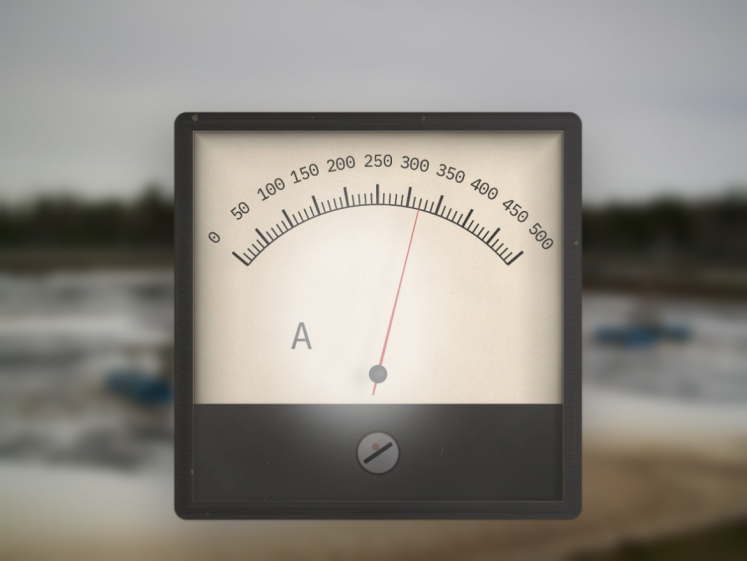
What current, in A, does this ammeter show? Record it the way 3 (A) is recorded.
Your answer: 320 (A)
